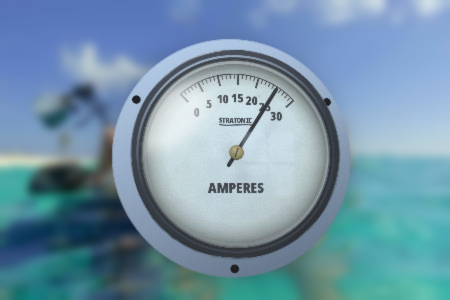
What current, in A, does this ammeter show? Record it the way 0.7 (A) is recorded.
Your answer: 25 (A)
